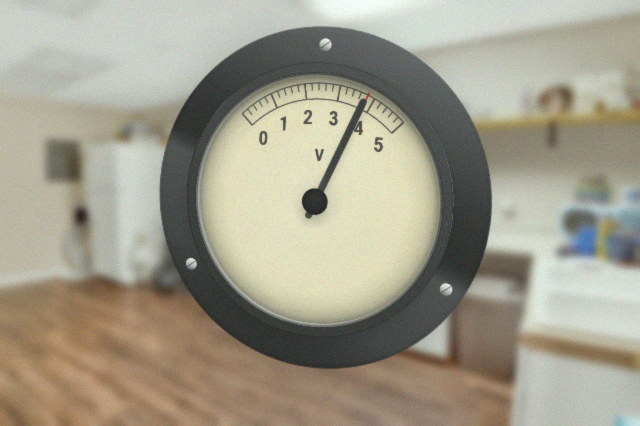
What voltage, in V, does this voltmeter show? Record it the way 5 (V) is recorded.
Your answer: 3.8 (V)
